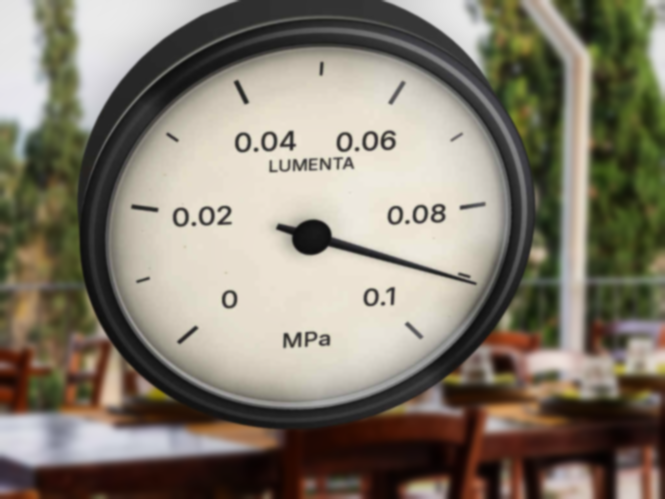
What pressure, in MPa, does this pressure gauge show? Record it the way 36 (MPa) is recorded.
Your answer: 0.09 (MPa)
